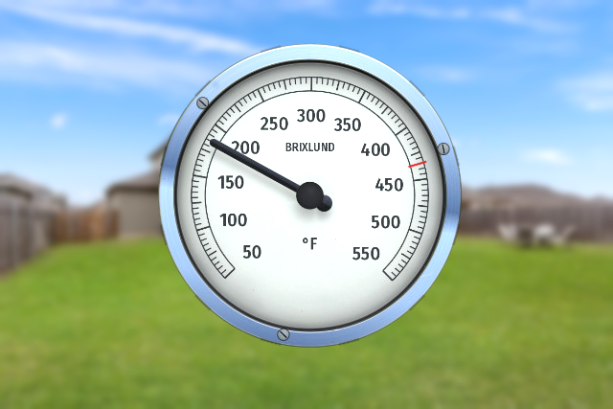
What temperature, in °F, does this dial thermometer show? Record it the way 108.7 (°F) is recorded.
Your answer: 185 (°F)
